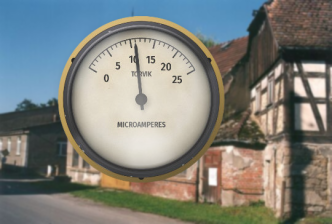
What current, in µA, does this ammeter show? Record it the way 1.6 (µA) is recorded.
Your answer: 11 (µA)
